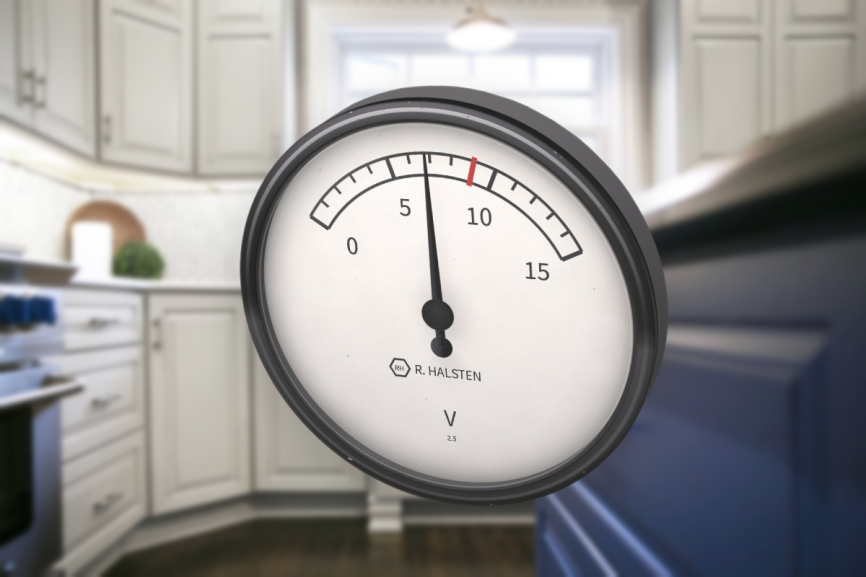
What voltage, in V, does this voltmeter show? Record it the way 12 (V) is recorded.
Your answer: 7 (V)
